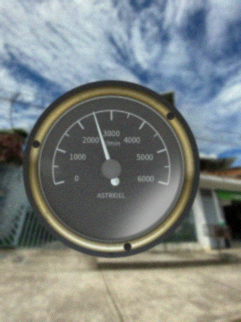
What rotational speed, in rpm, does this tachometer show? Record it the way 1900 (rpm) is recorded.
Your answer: 2500 (rpm)
